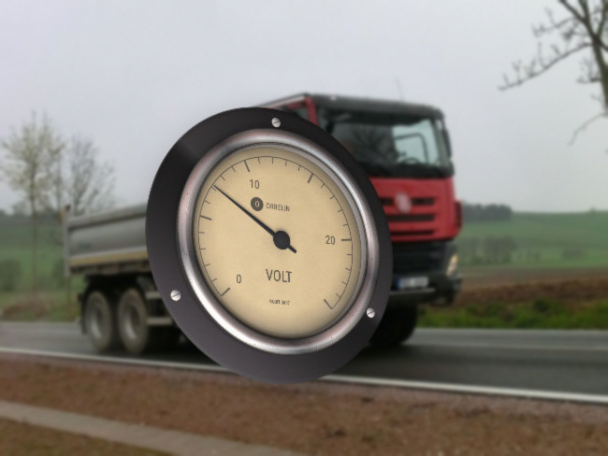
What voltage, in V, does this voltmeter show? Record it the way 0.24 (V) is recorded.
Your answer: 7 (V)
